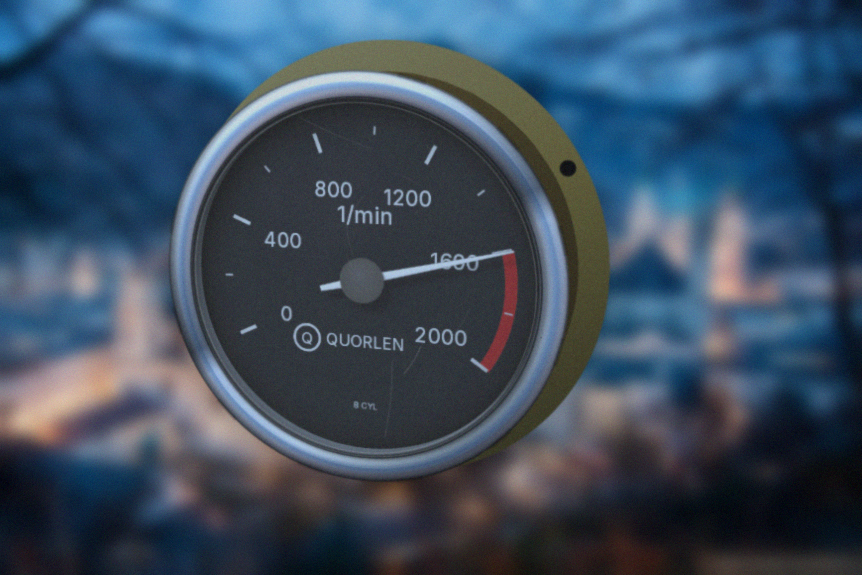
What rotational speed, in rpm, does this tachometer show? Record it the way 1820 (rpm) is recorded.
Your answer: 1600 (rpm)
